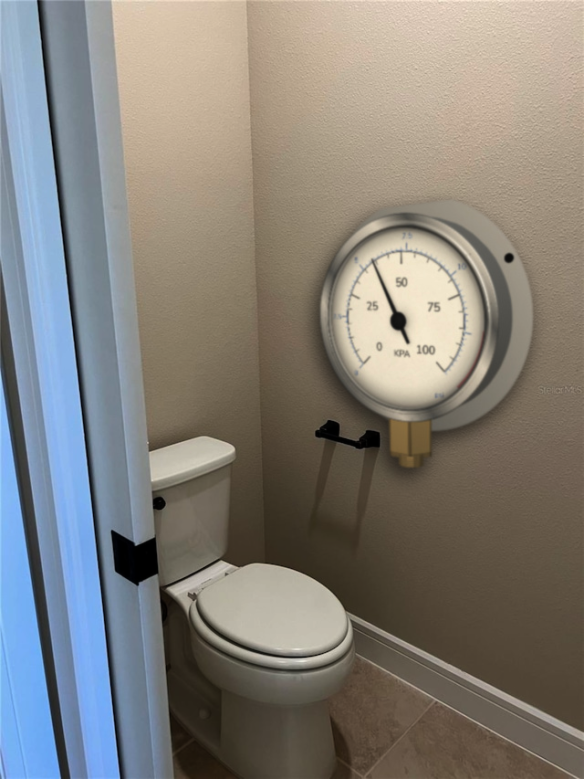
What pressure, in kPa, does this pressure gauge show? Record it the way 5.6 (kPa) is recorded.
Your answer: 40 (kPa)
